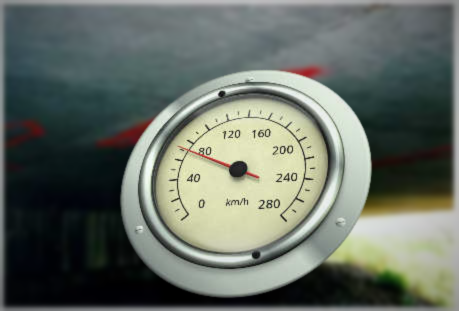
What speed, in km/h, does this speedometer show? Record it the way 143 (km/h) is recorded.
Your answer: 70 (km/h)
